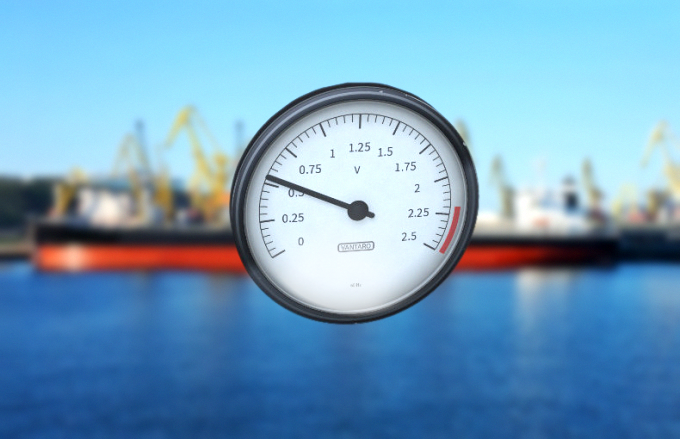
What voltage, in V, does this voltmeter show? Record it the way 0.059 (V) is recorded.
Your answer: 0.55 (V)
